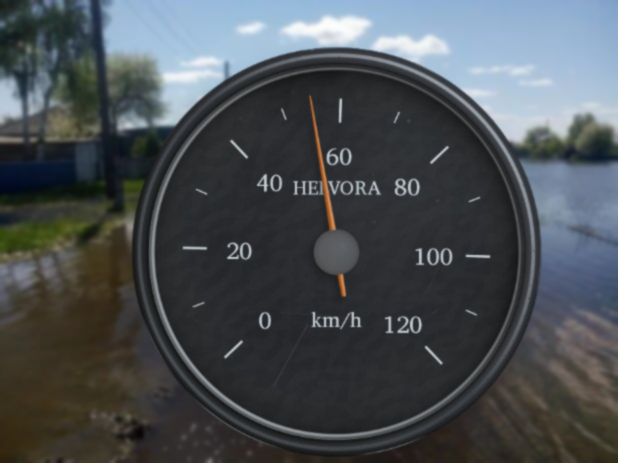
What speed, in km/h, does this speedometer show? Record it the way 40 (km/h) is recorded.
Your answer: 55 (km/h)
